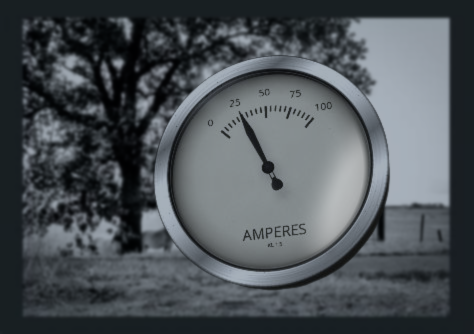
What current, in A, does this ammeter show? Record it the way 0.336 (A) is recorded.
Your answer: 25 (A)
